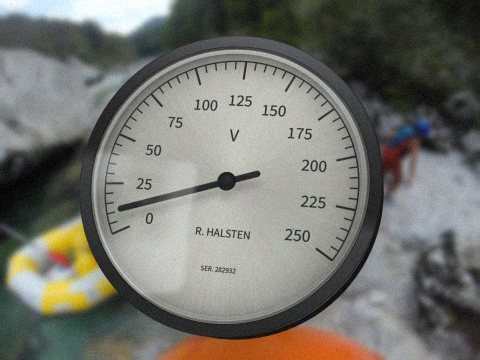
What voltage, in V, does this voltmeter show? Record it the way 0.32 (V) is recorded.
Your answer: 10 (V)
